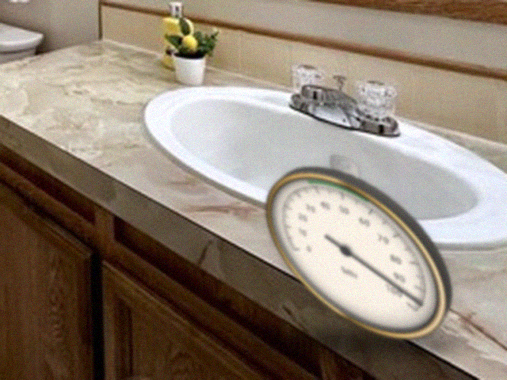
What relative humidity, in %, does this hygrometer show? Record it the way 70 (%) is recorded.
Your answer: 95 (%)
